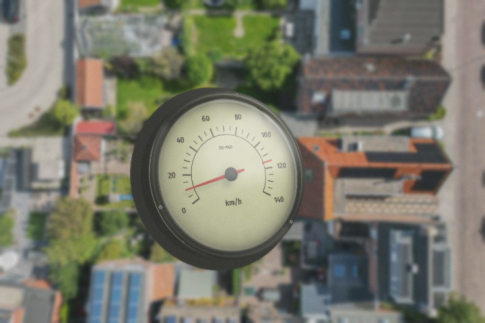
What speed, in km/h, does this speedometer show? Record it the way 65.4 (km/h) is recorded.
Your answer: 10 (km/h)
